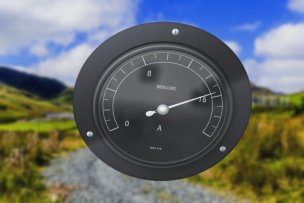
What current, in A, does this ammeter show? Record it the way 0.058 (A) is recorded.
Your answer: 15.5 (A)
